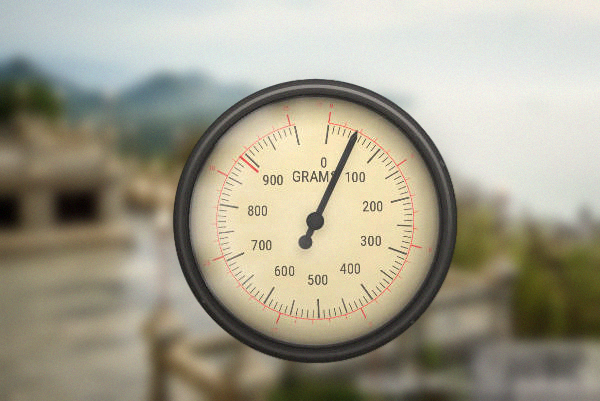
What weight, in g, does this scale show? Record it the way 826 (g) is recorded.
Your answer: 50 (g)
